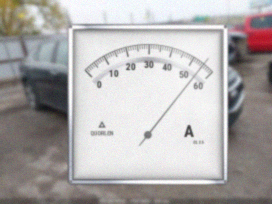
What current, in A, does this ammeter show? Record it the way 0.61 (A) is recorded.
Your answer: 55 (A)
